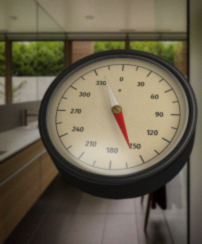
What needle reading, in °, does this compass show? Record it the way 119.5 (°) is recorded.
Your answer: 157.5 (°)
